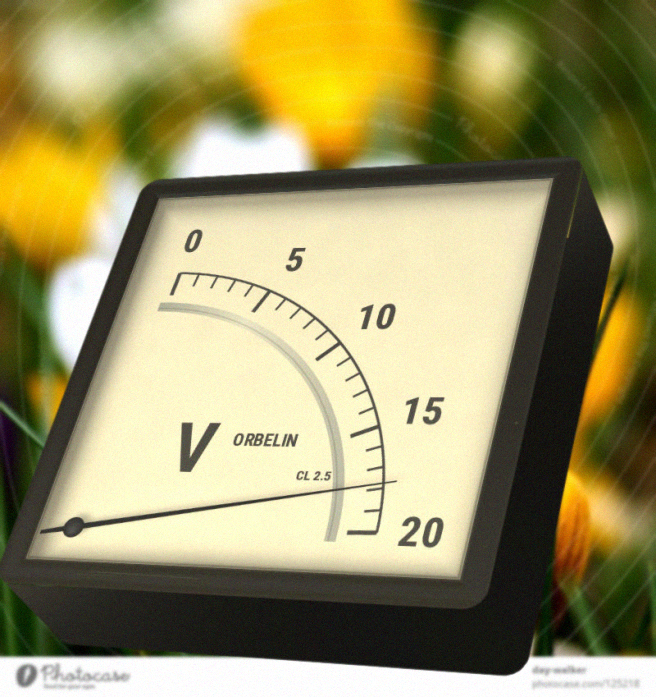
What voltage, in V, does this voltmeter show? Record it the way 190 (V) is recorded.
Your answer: 18 (V)
